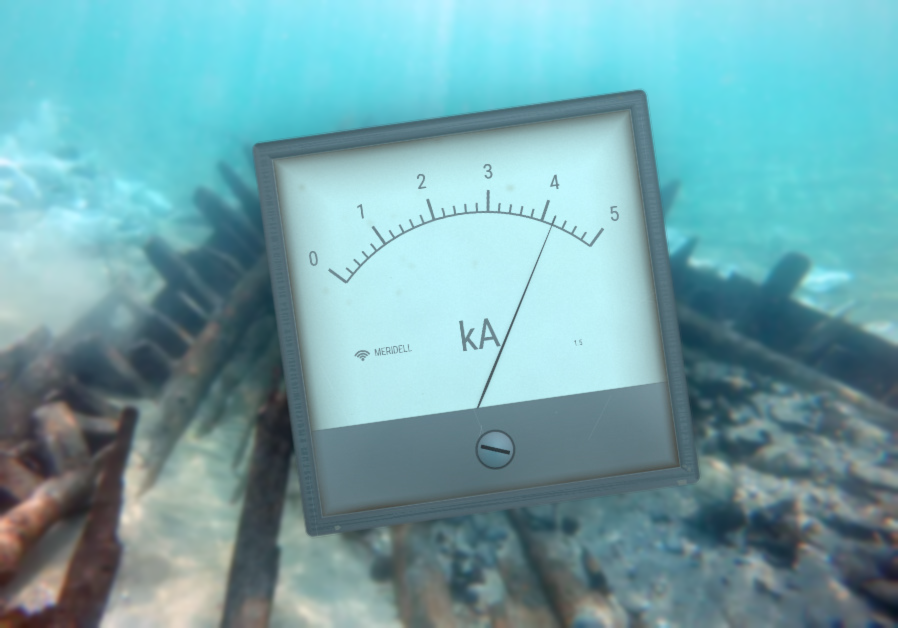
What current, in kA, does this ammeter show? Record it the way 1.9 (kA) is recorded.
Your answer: 4.2 (kA)
